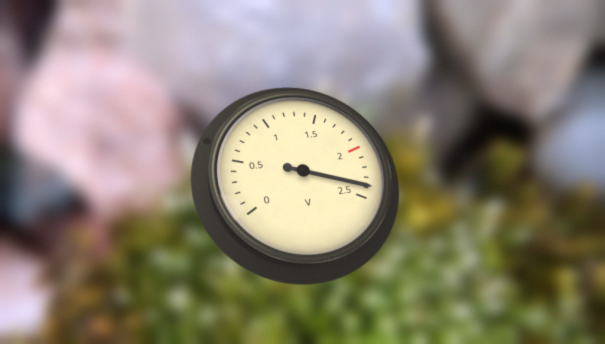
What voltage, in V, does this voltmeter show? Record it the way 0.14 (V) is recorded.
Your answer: 2.4 (V)
